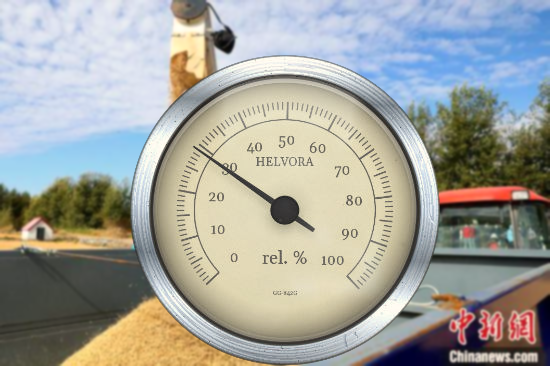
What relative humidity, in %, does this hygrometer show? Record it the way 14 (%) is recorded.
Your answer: 29 (%)
